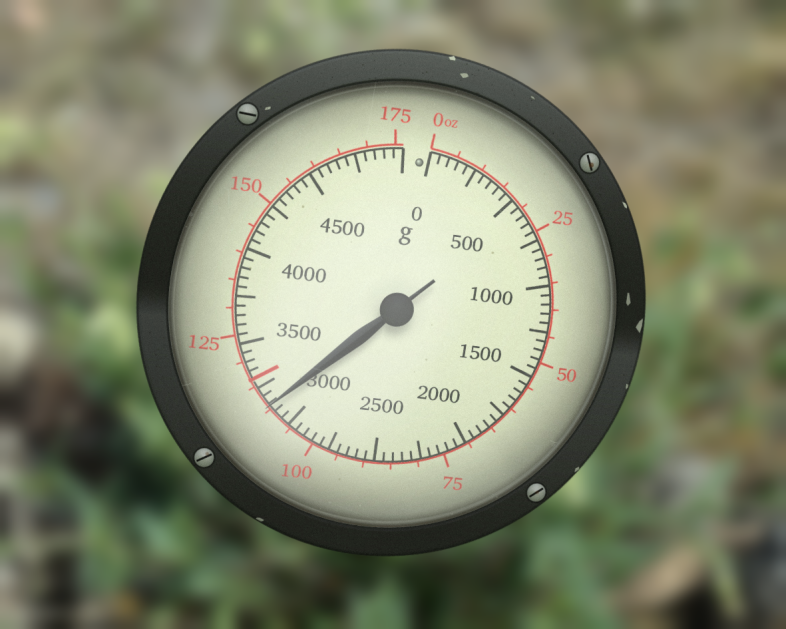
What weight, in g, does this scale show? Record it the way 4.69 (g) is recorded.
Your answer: 3150 (g)
